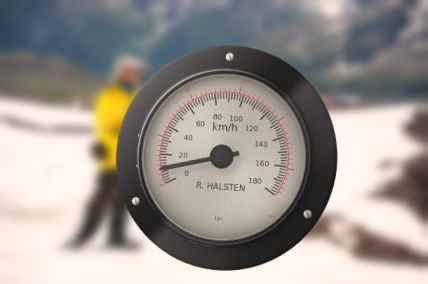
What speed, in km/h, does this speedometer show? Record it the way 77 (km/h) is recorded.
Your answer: 10 (km/h)
